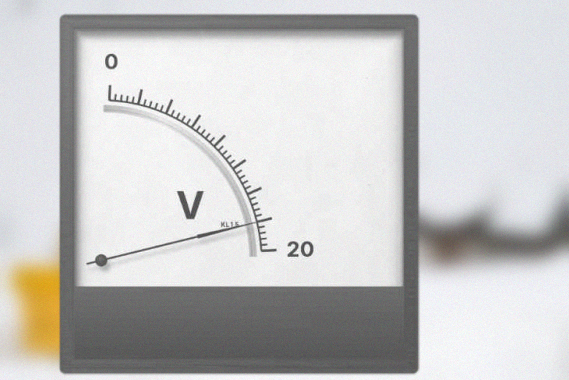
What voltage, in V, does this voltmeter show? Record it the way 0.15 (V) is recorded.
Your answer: 17.5 (V)
